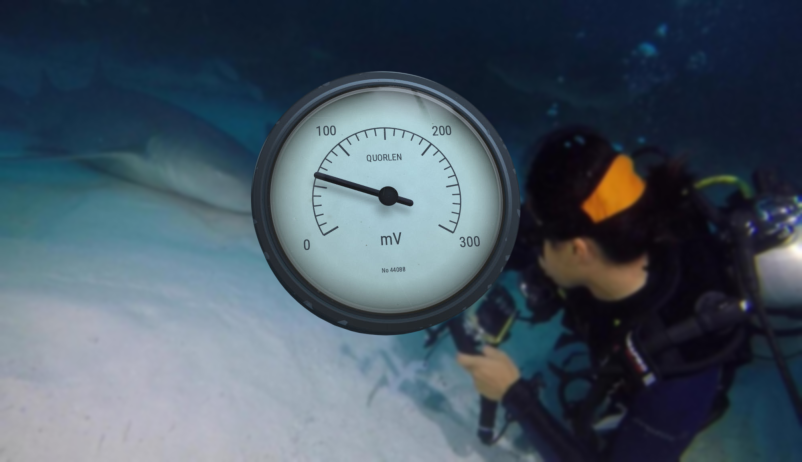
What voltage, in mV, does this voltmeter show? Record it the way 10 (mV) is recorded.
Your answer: 60 (mV)
